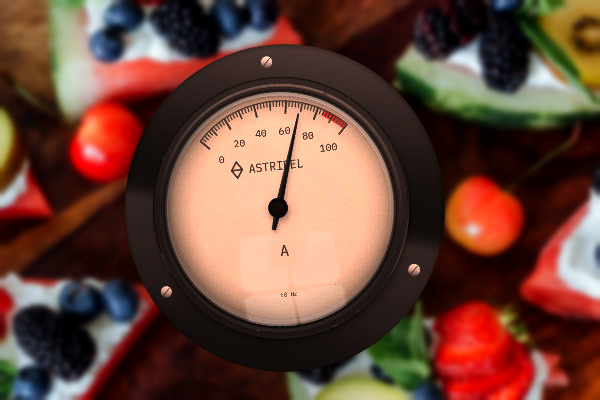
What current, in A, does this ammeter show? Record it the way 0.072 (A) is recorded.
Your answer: 70 (A)
